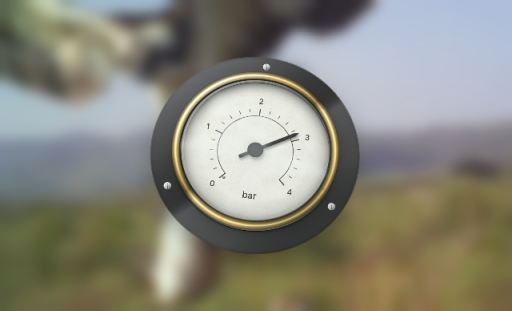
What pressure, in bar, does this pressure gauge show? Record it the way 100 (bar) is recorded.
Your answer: 2.9 (bar)
